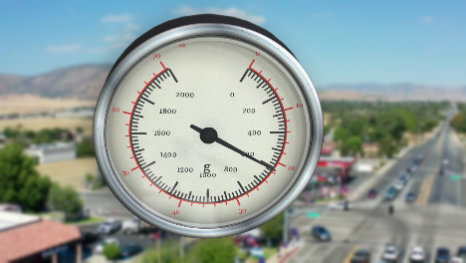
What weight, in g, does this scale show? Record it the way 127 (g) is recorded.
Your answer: 600 (g)
